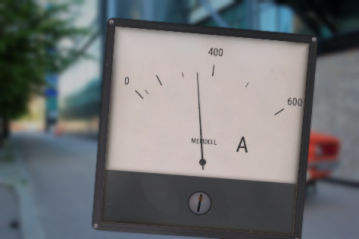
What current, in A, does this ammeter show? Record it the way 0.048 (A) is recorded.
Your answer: 350 (A)
